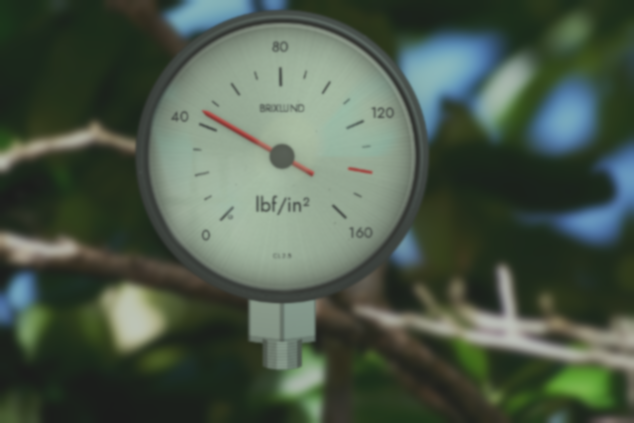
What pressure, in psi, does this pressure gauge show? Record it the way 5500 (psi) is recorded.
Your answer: 45 (psi)
